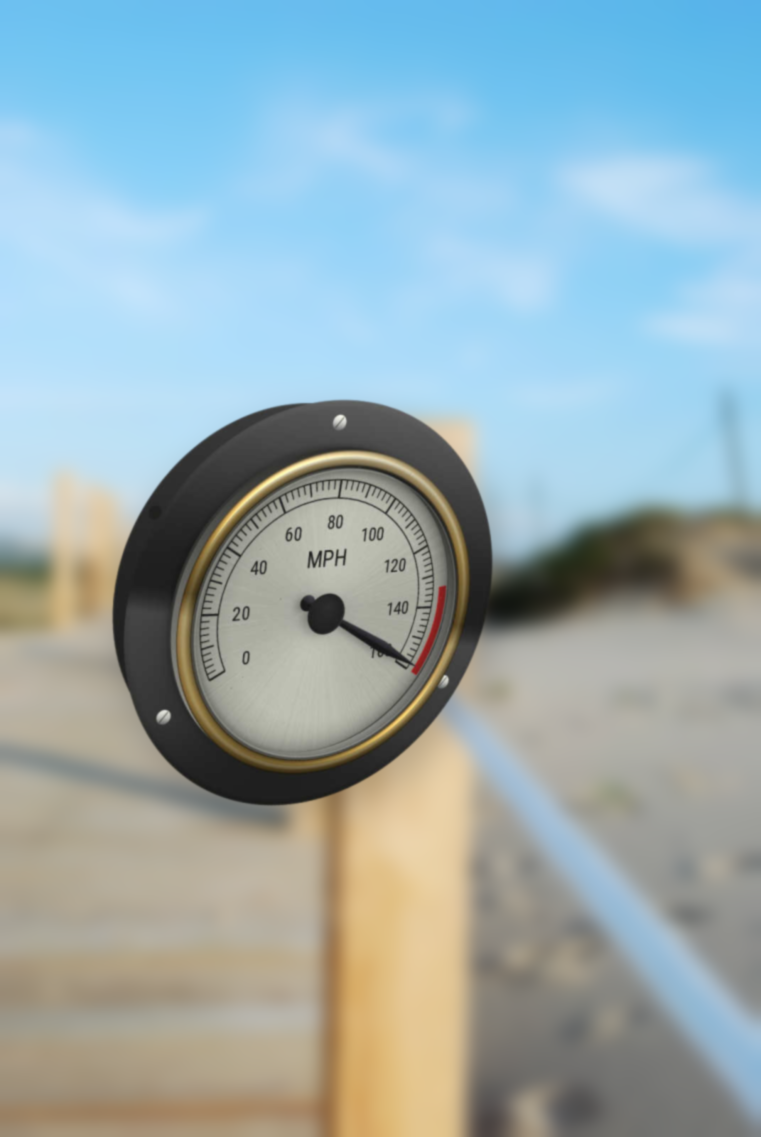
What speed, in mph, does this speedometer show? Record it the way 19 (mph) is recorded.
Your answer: 158 (mph)
